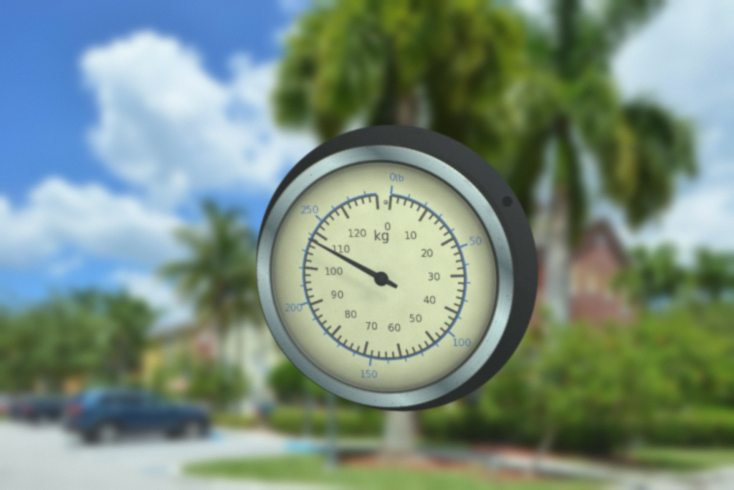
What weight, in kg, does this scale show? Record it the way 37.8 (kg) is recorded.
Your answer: 108 (kg)
